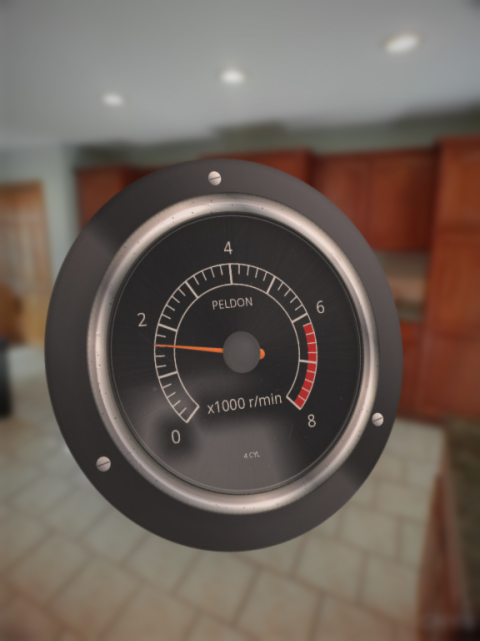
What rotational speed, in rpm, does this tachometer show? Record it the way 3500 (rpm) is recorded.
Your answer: 1600 (rpm)
